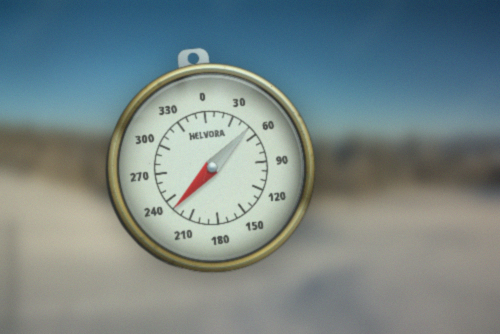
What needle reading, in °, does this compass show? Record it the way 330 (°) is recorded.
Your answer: 230 (°)
